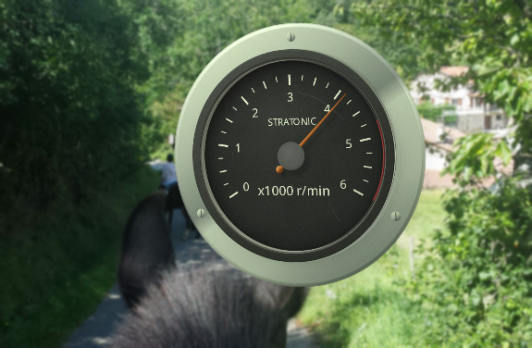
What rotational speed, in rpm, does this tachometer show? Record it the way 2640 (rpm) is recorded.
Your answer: 4125 (rpm)
